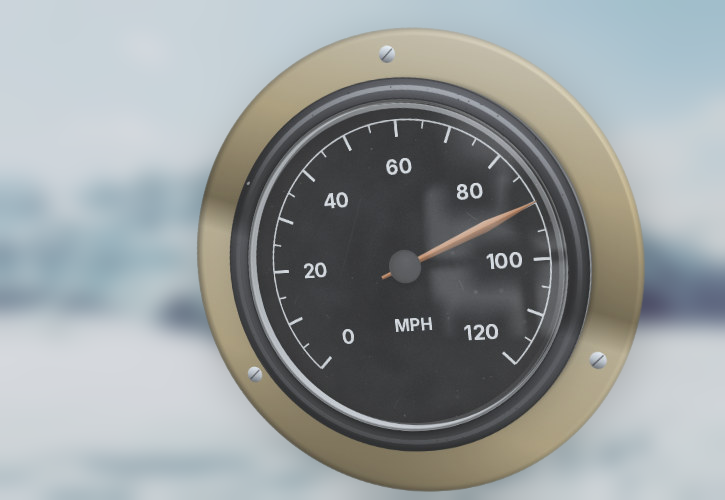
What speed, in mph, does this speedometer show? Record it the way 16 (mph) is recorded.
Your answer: 90 (mph)
